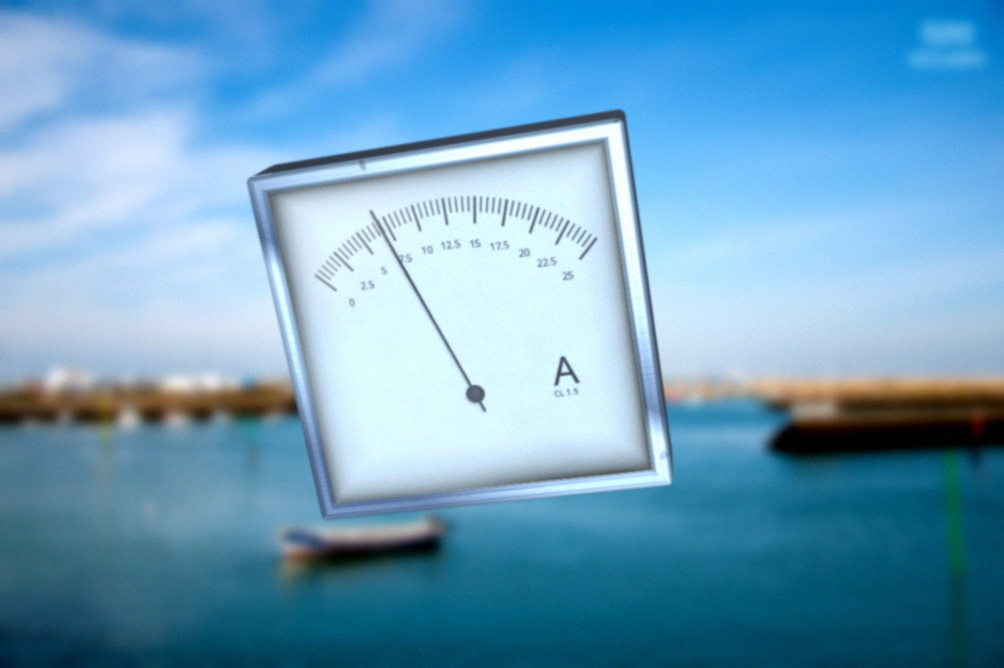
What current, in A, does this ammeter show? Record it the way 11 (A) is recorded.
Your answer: 7 (A)
